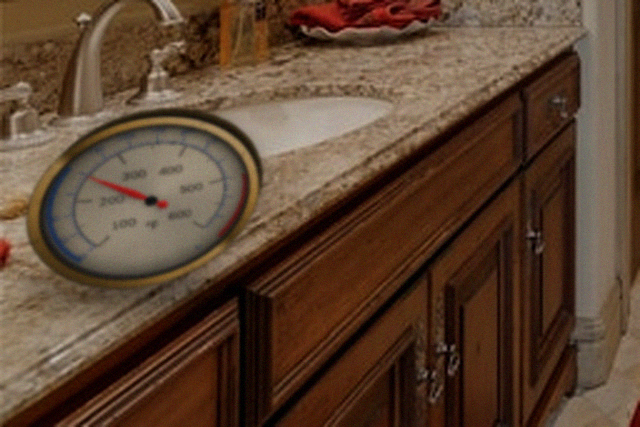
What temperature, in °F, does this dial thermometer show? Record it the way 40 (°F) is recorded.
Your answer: 250 (°F)
